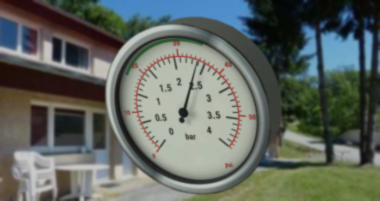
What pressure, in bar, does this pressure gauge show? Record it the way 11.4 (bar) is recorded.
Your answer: 2.4 (bar)
